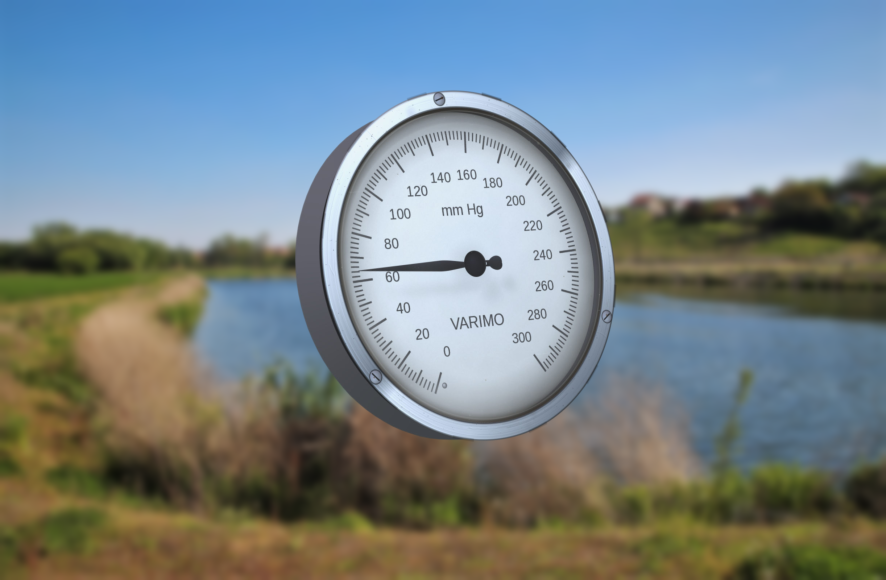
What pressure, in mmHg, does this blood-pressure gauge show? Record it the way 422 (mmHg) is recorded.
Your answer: 64 (mmHg)
